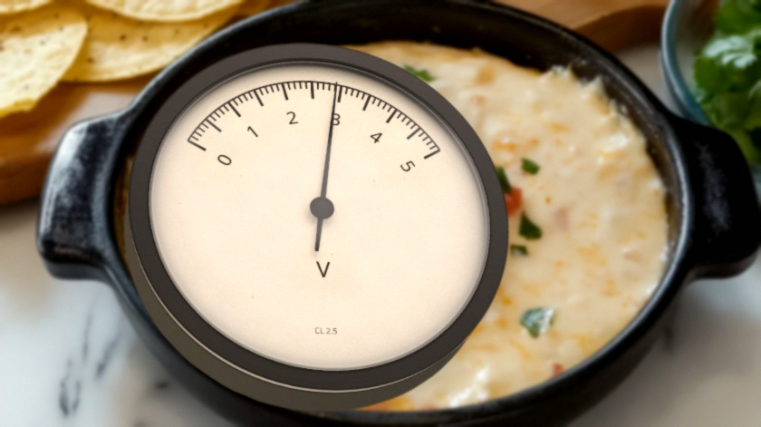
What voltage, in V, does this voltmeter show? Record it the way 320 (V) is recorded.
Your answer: 2.9 (V)
